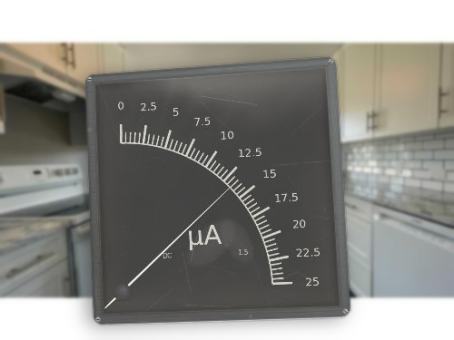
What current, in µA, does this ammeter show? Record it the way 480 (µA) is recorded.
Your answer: 13.5 (µA)
